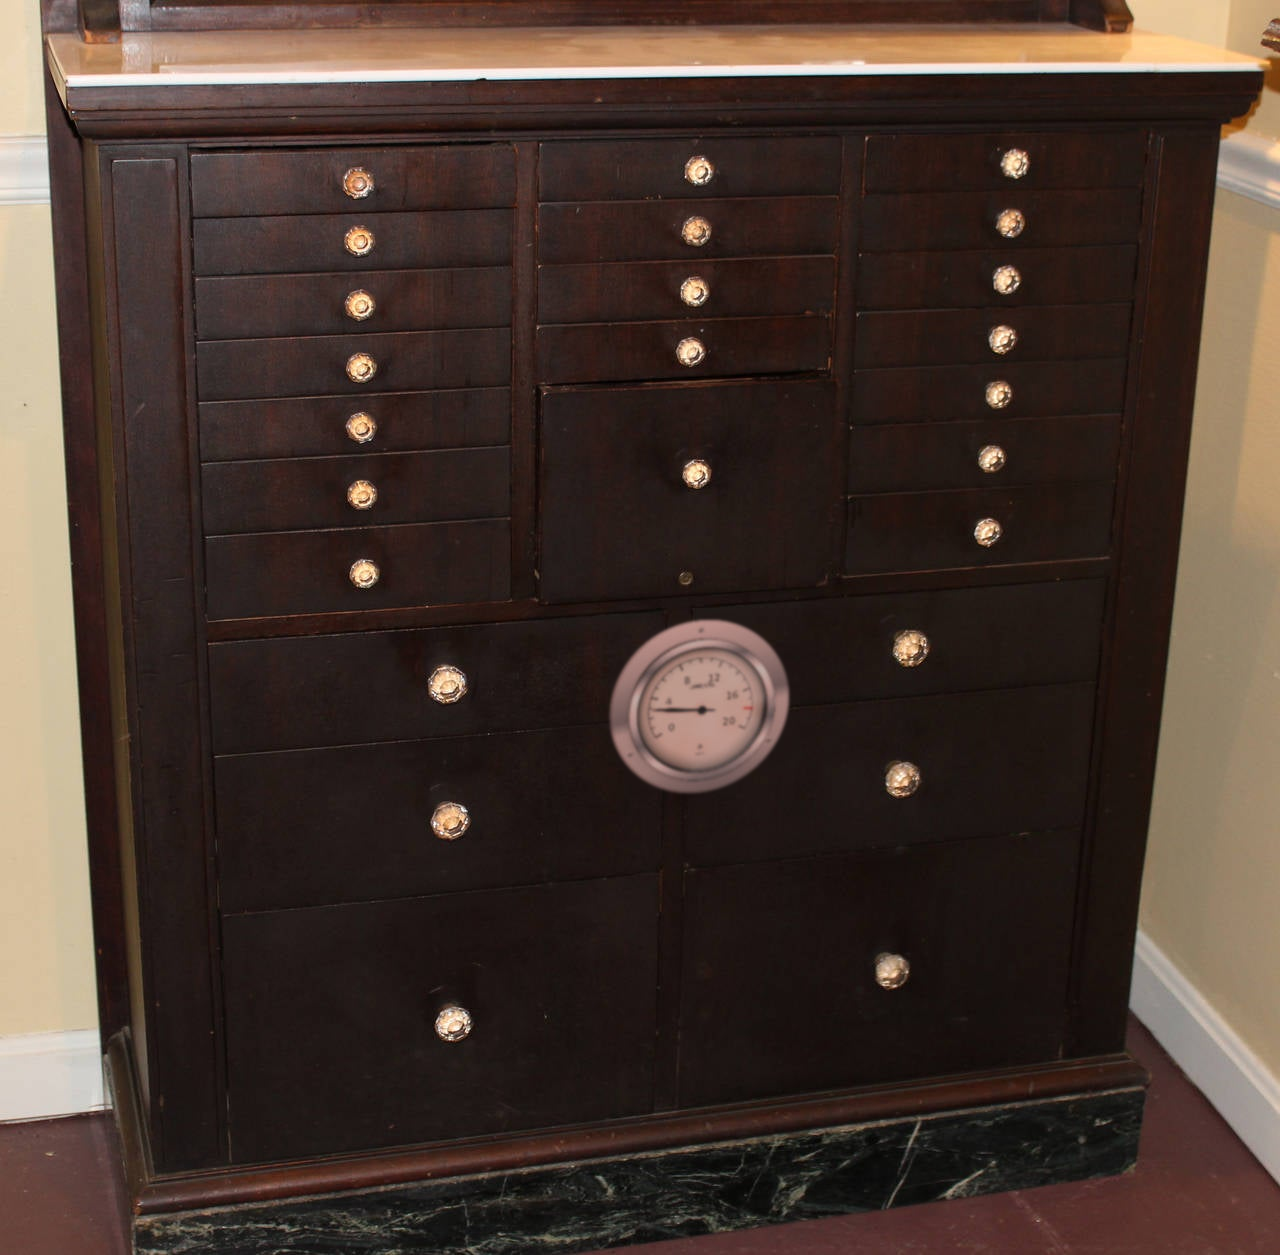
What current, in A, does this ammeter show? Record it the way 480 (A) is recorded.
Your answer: 3 (A)
